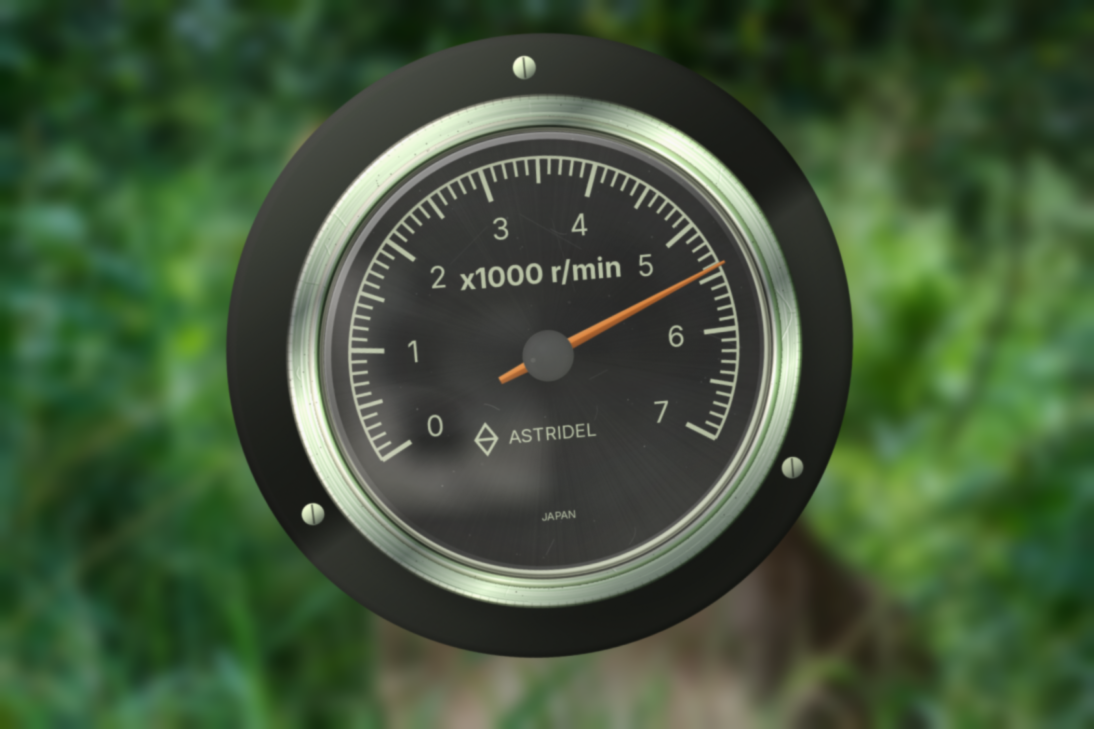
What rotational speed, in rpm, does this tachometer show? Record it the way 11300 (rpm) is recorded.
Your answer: 5400 (rpm)
